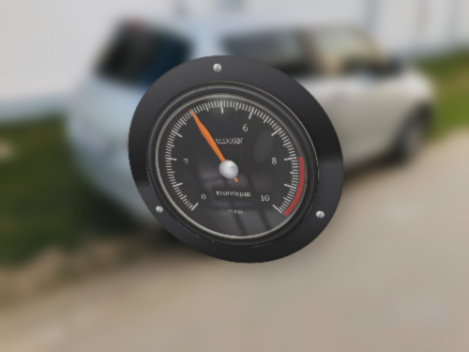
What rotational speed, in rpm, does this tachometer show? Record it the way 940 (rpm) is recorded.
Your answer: 4000 (rpm)
